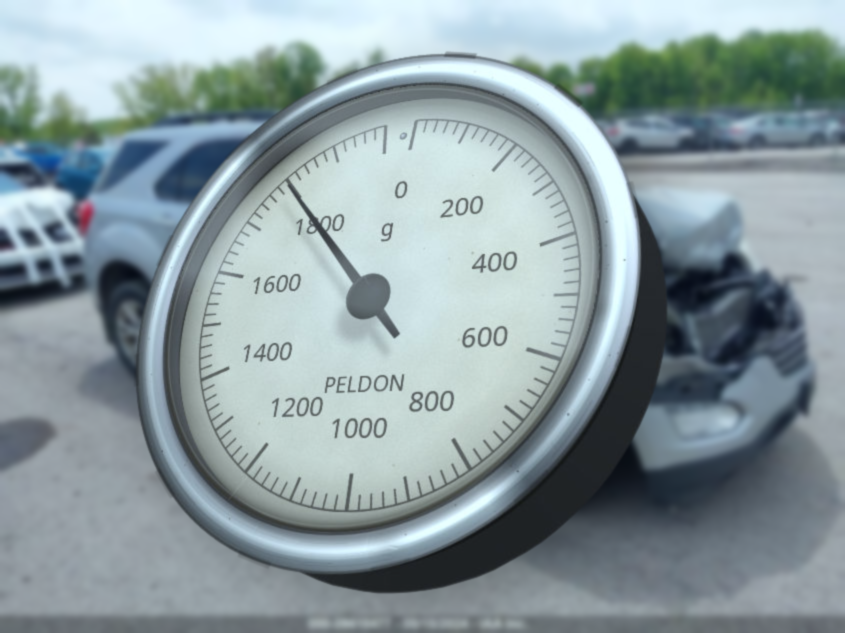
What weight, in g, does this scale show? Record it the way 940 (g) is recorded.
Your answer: 1800 (g)
